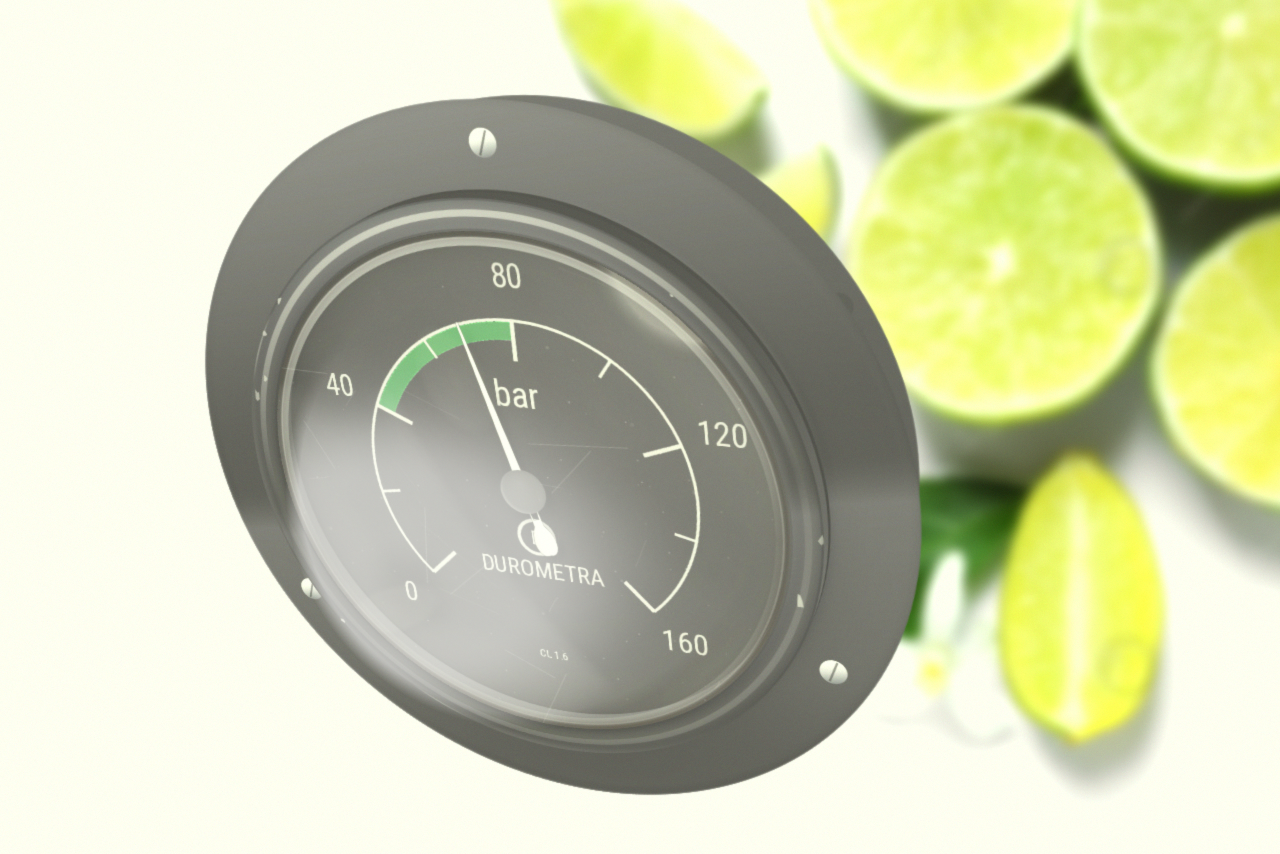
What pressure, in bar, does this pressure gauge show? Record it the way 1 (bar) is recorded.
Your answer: 70 (bar)
